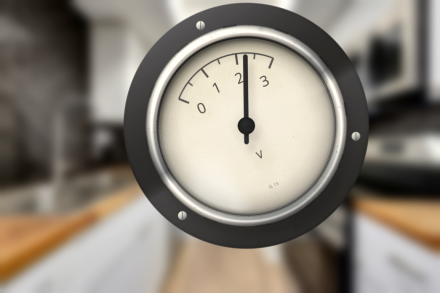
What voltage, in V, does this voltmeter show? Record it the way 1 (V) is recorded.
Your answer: 2.25 (V)
